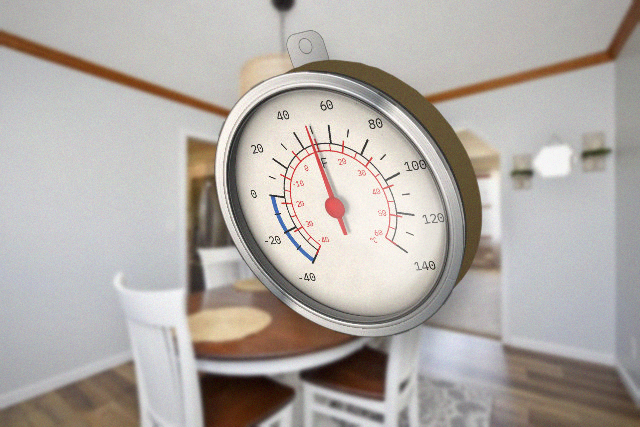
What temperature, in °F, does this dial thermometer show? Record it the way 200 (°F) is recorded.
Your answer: 50 (°F)
